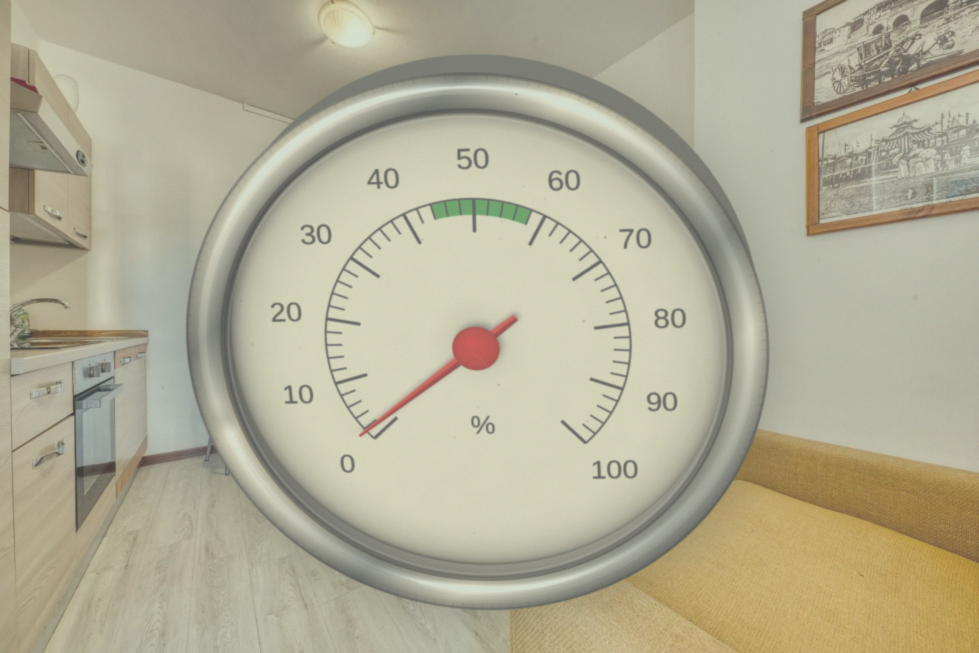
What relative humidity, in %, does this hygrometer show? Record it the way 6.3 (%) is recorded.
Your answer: 2 (%)
